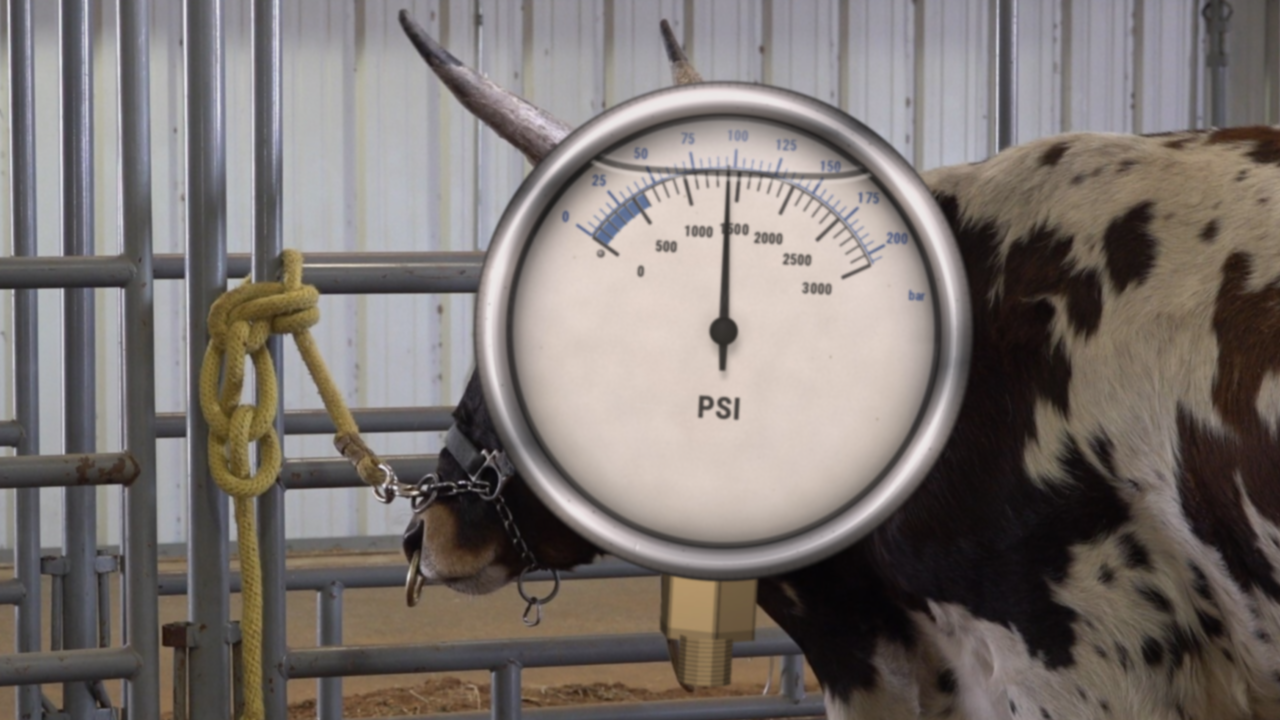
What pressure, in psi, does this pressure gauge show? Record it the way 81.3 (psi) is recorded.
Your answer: 1400 (psi)
